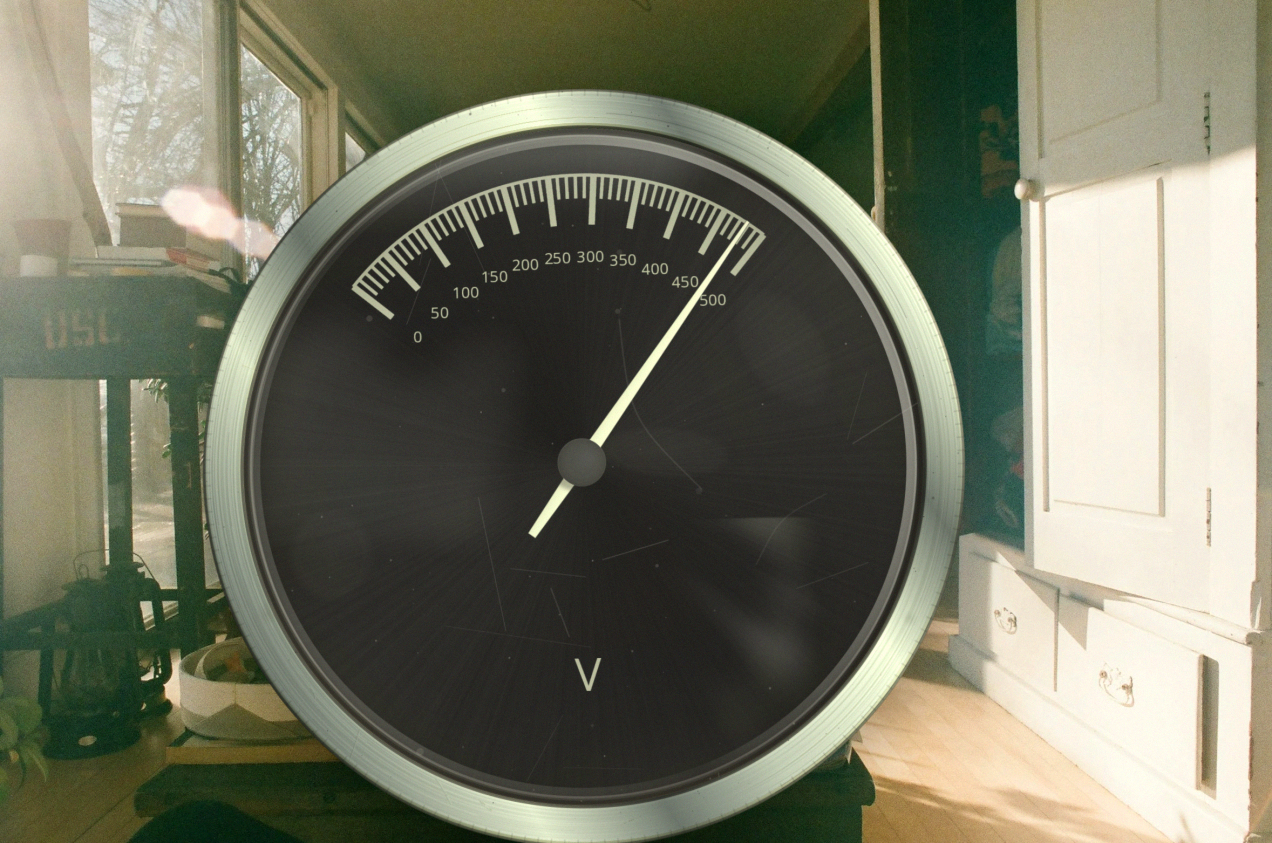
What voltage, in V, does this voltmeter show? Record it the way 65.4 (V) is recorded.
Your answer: 480 (V)
